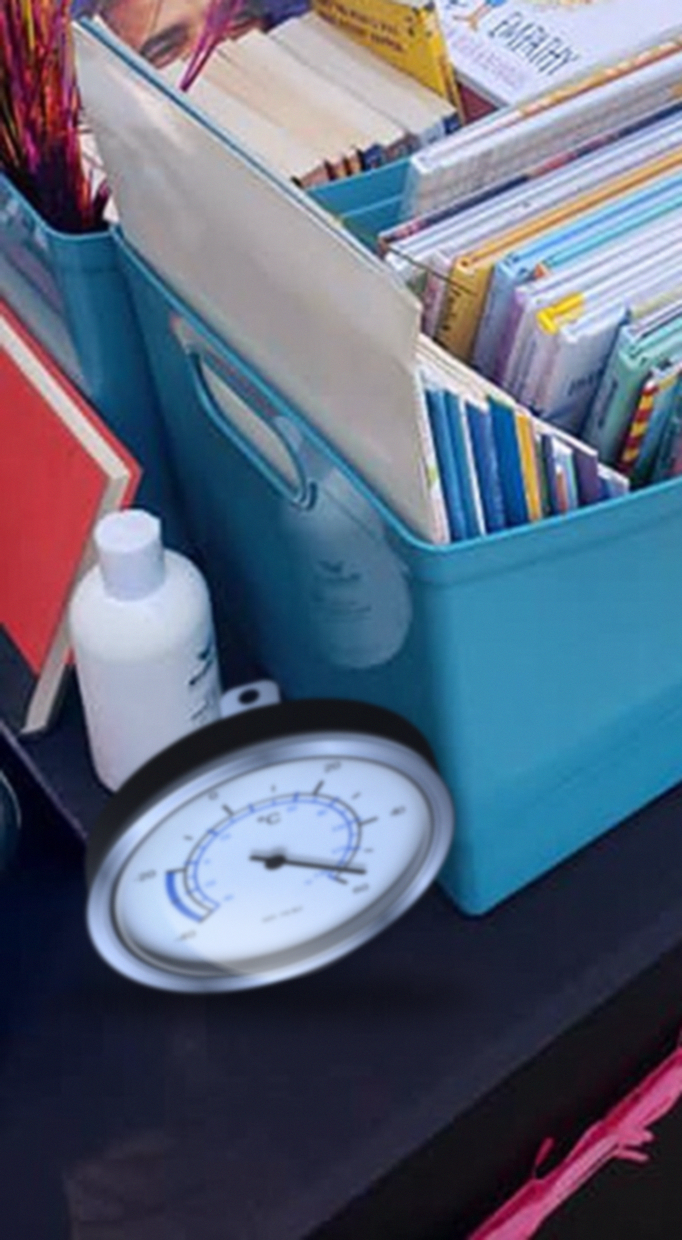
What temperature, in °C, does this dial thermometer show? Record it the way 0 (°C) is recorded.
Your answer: 55 (°C)
